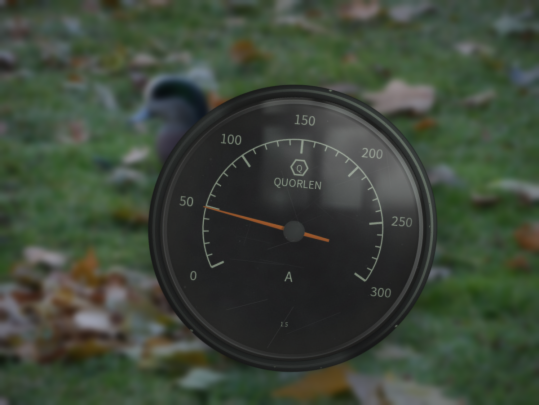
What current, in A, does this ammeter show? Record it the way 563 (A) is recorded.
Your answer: 50 (A)
